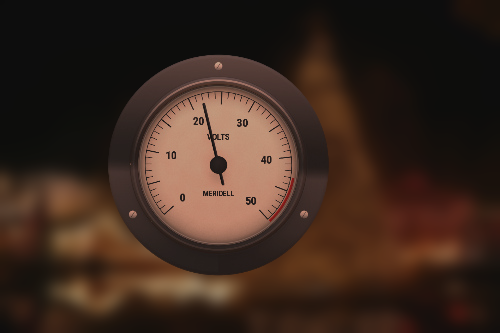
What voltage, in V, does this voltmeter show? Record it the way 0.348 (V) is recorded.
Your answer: 22 (V)
